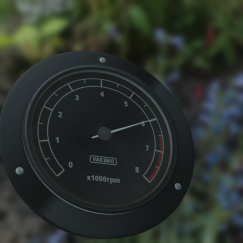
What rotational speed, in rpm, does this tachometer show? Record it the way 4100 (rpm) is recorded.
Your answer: 6000 (rpm)
